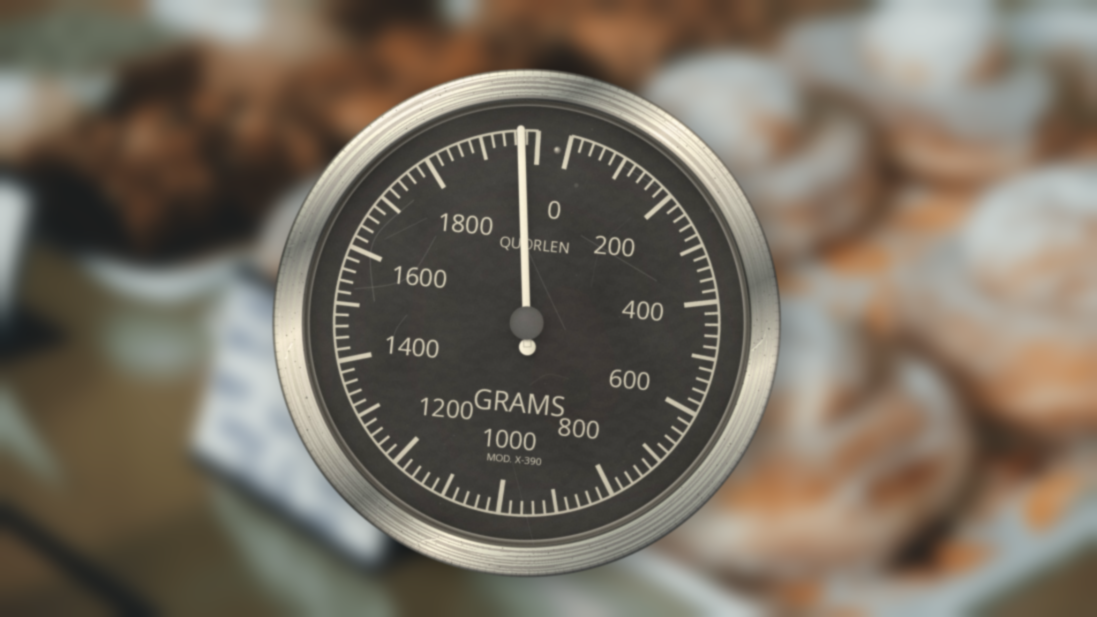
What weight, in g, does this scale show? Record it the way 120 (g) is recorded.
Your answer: 1970 (g)
